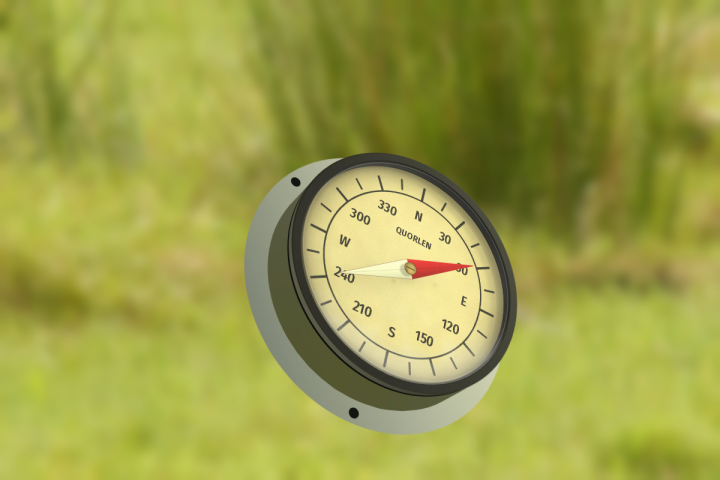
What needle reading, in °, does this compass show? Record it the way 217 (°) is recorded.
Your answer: 60 (°)
